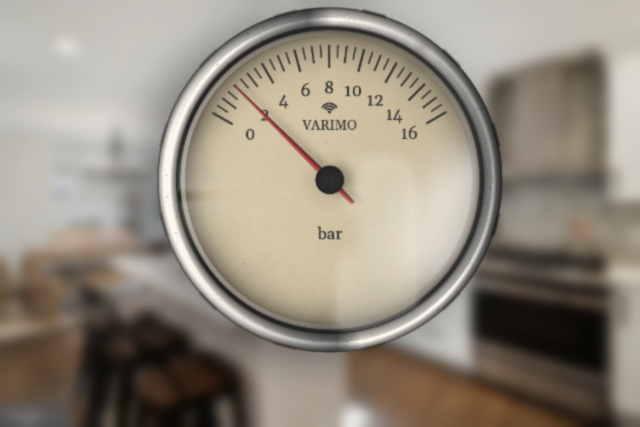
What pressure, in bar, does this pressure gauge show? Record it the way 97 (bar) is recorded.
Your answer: 2 (bar)
